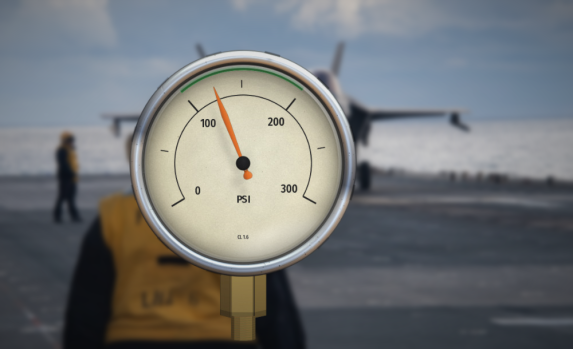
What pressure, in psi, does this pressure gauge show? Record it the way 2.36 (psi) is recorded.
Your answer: 125 (psi)
